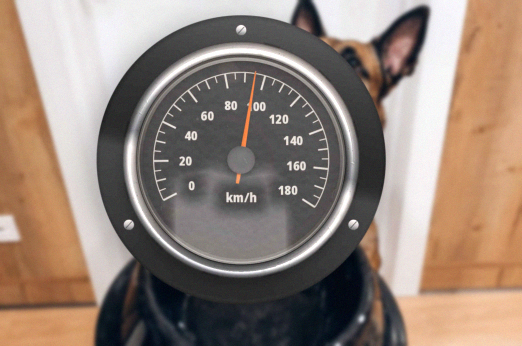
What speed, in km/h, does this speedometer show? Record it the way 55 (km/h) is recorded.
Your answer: 95 (km/h)
